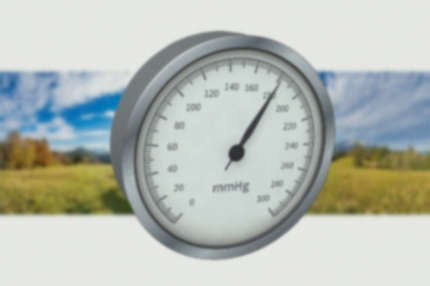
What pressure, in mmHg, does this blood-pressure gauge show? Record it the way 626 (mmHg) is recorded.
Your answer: 180 (mmHg)
